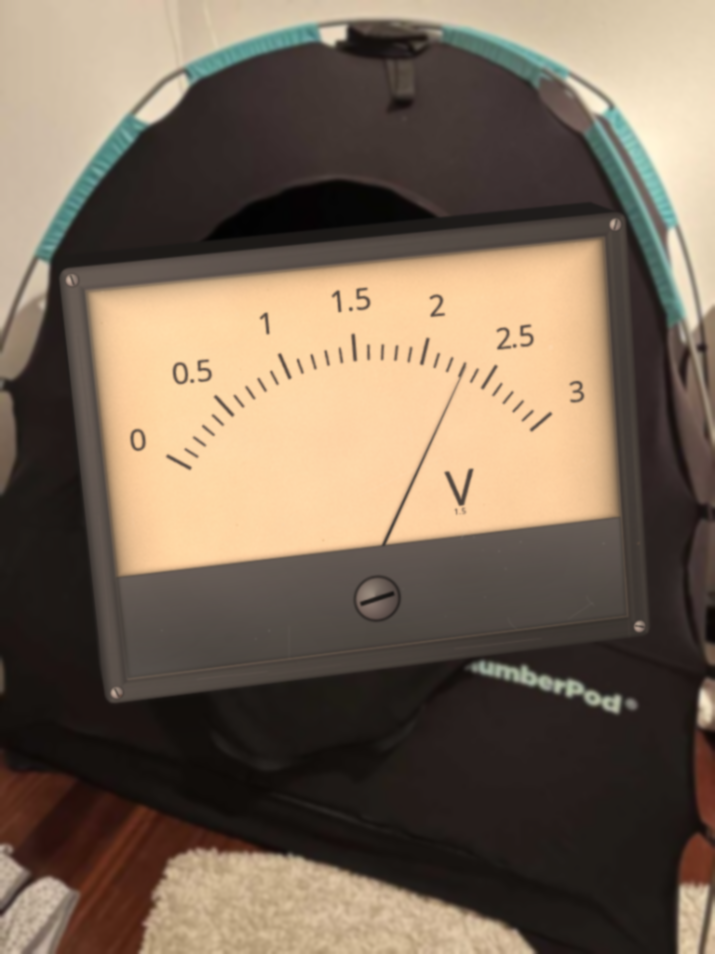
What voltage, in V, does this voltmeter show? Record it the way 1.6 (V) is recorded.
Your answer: 2.3 (V)
